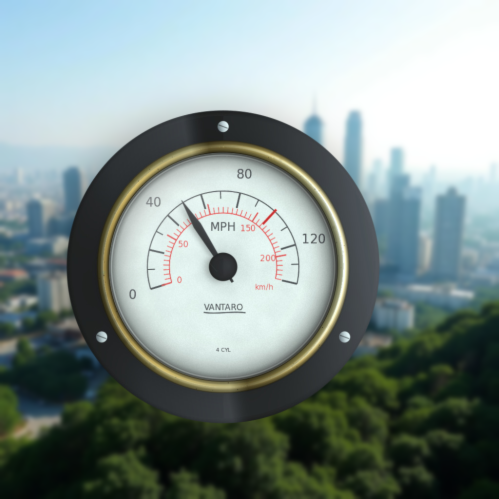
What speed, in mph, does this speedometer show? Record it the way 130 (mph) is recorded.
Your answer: 50 (mph)
